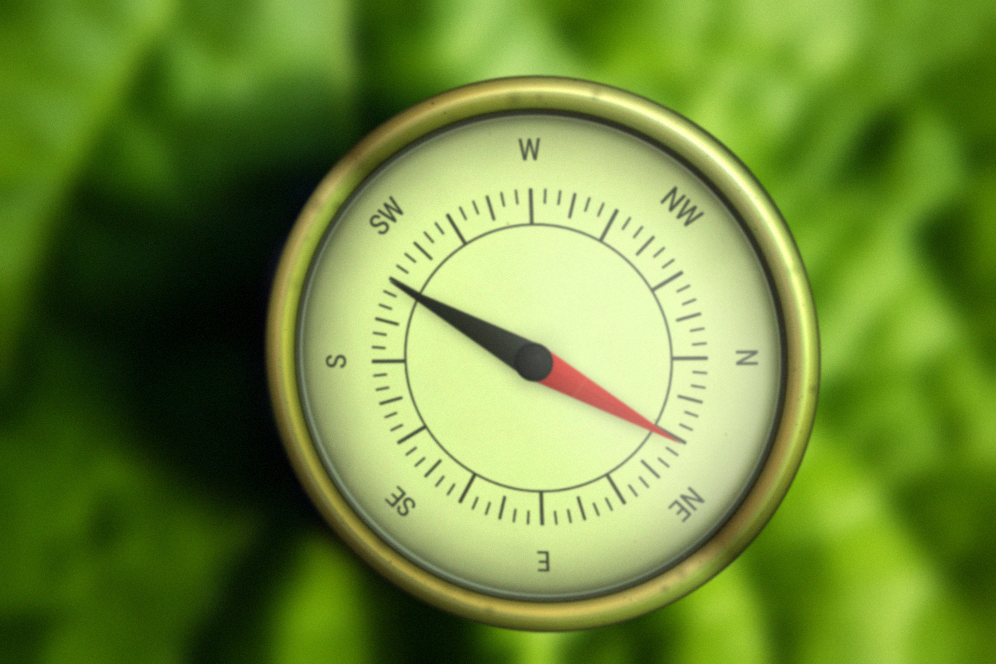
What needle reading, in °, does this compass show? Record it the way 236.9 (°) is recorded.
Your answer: 30 (°)
